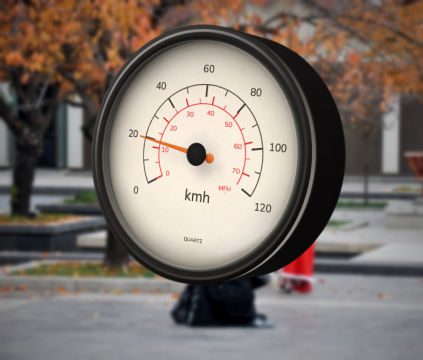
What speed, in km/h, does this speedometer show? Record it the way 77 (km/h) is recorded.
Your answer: 20 (km/h)
